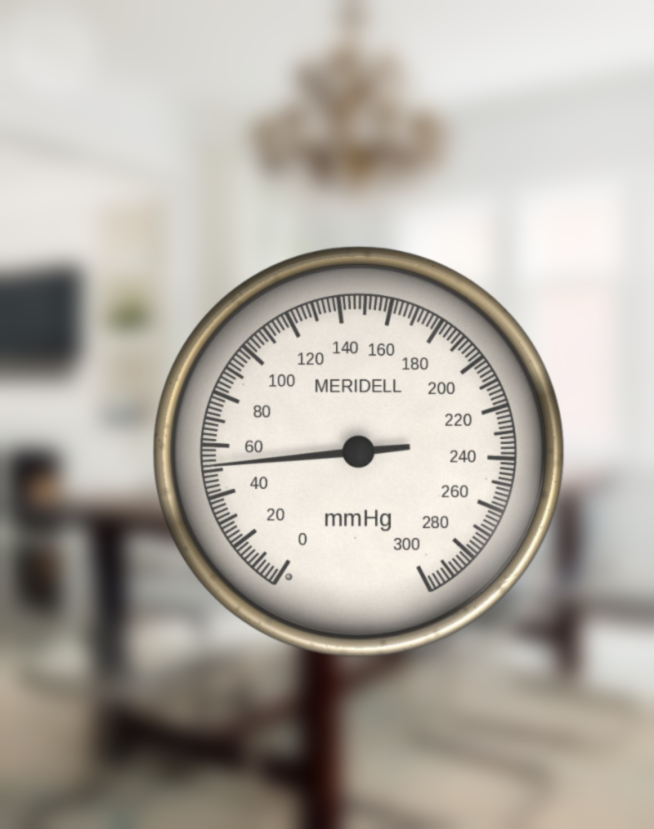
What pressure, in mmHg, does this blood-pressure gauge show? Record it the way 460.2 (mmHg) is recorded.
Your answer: 52 (mmHg)
